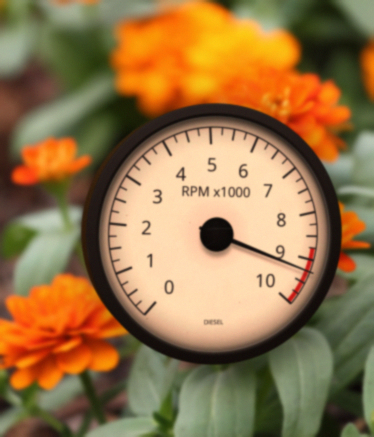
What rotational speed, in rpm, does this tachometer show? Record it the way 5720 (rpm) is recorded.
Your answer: 9250 (rpm)
